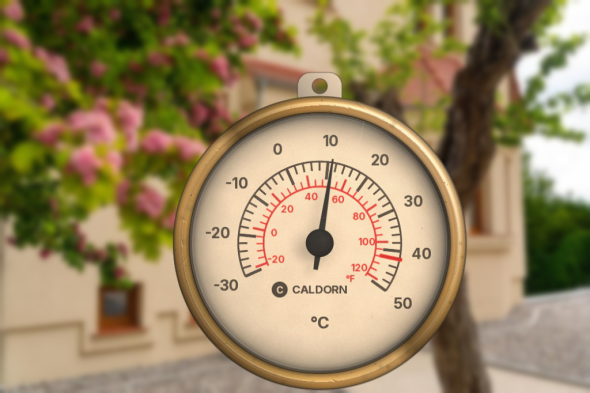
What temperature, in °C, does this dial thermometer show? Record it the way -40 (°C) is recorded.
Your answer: 11 (°C)
